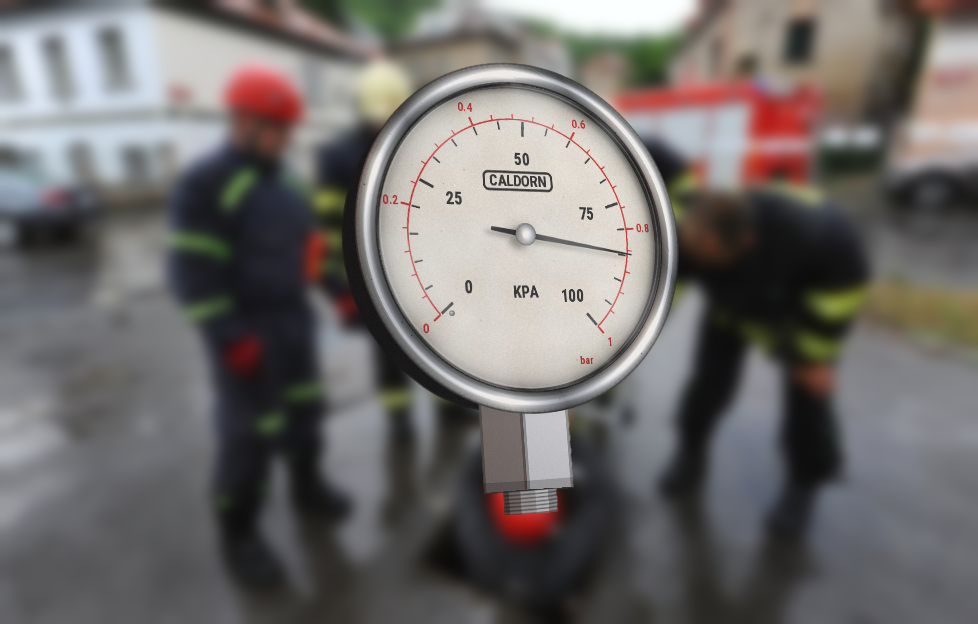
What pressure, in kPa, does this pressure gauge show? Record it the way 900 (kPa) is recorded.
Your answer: 85 (kPa)
